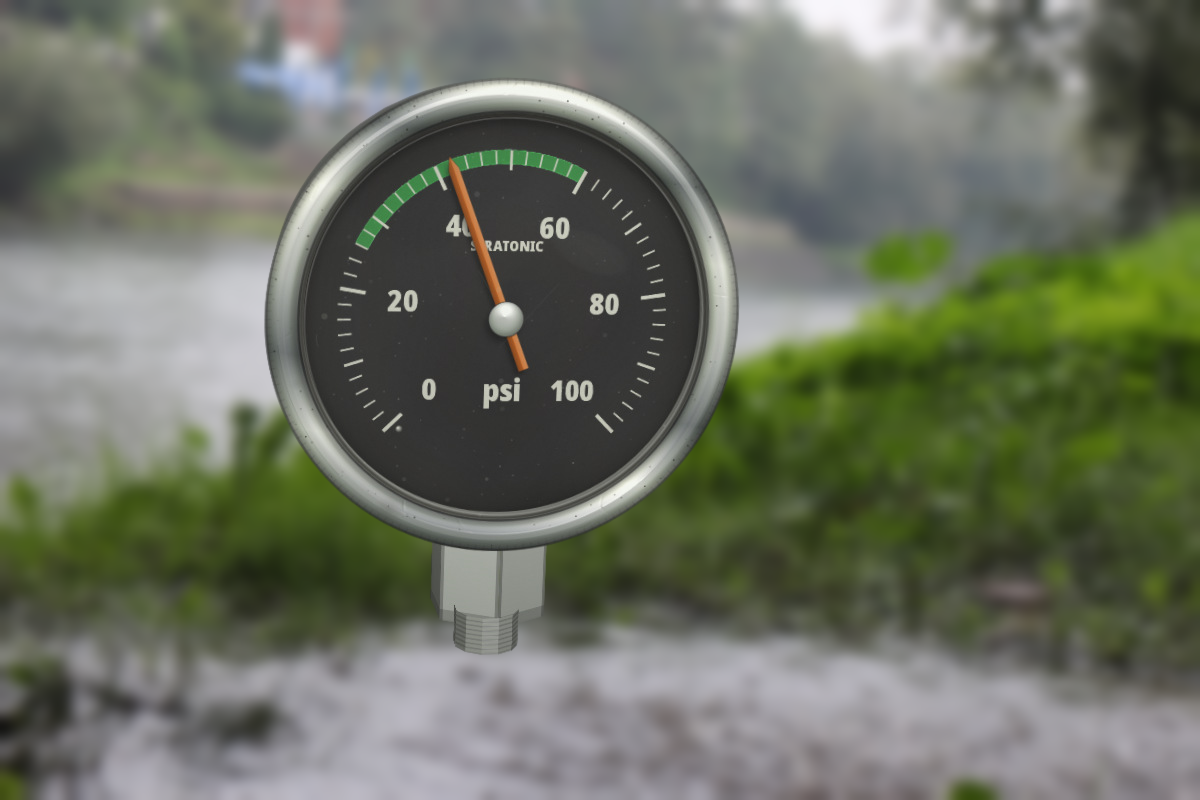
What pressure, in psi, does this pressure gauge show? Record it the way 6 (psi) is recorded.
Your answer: 42 (psi)
